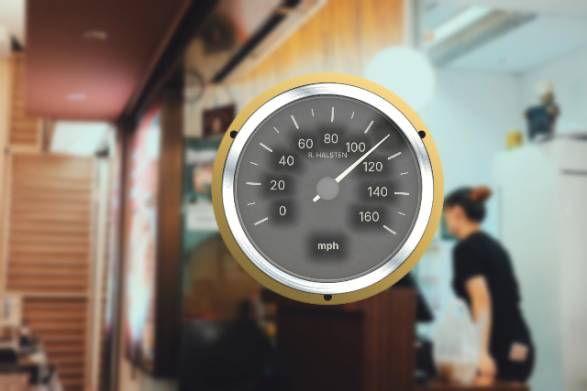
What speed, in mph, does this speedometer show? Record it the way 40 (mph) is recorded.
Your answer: 110 (mph)
